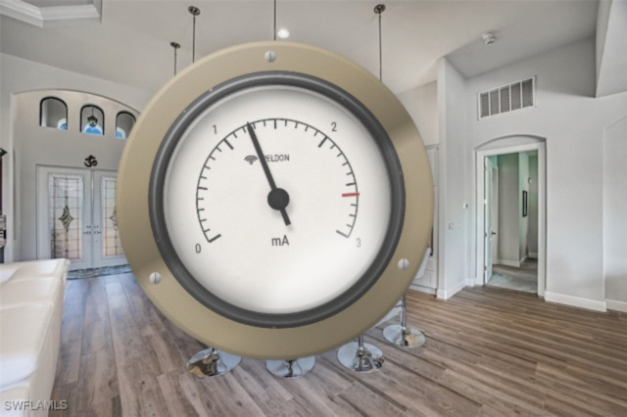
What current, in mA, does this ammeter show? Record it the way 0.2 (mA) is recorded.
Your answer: 1.25 (mA)
